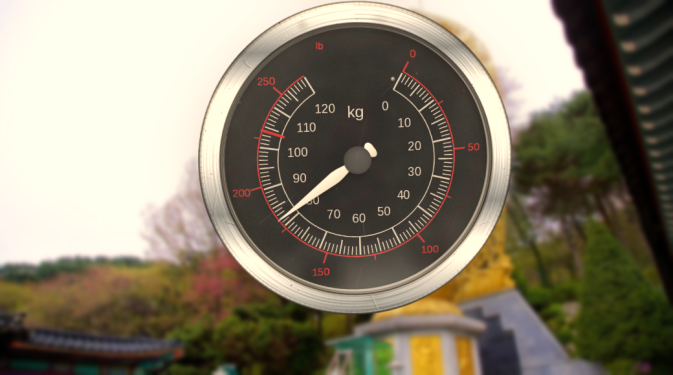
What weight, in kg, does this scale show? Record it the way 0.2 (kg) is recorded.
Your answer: 82 (kg)
